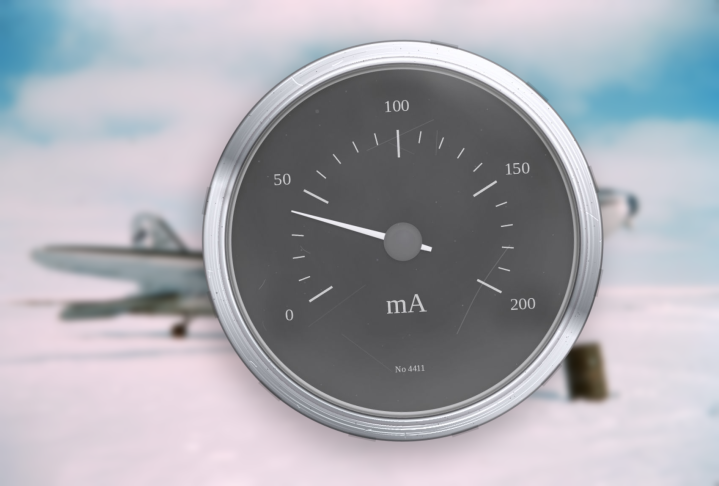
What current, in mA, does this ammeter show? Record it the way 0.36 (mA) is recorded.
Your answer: 40 (mA)
